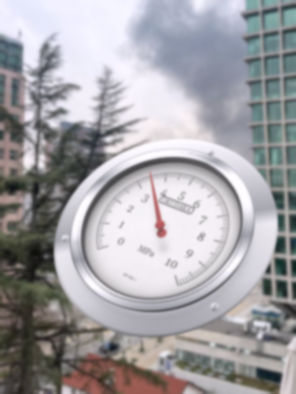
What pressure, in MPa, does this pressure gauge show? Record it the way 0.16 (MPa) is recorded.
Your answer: 3.5 (MPa)
